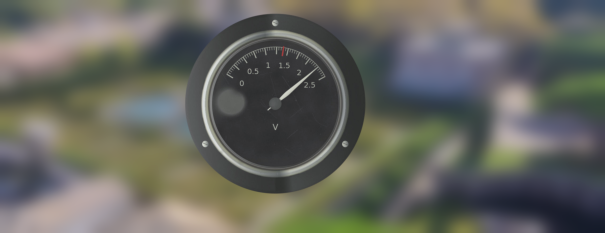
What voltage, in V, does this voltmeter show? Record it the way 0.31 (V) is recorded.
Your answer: 2.25 (V)
